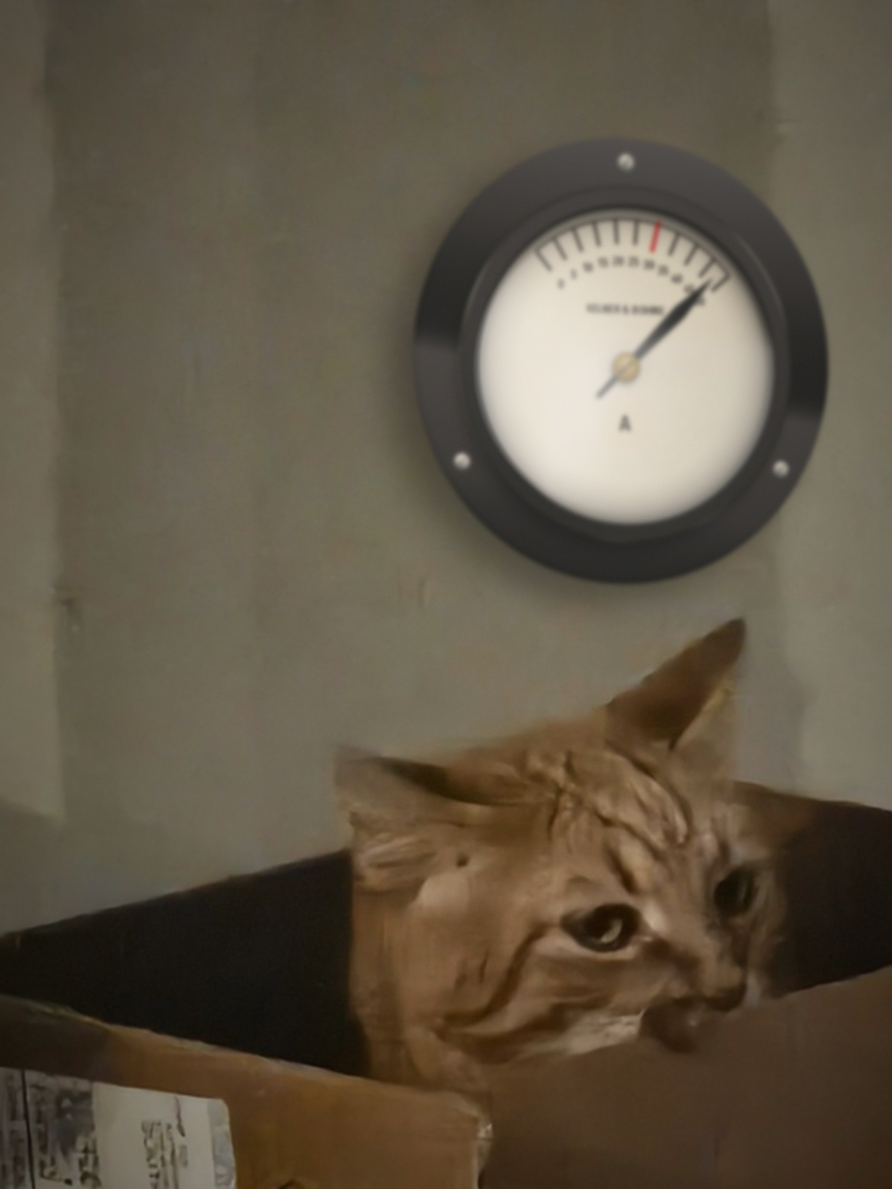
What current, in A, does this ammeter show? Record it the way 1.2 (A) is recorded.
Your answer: 47.5 (A)
